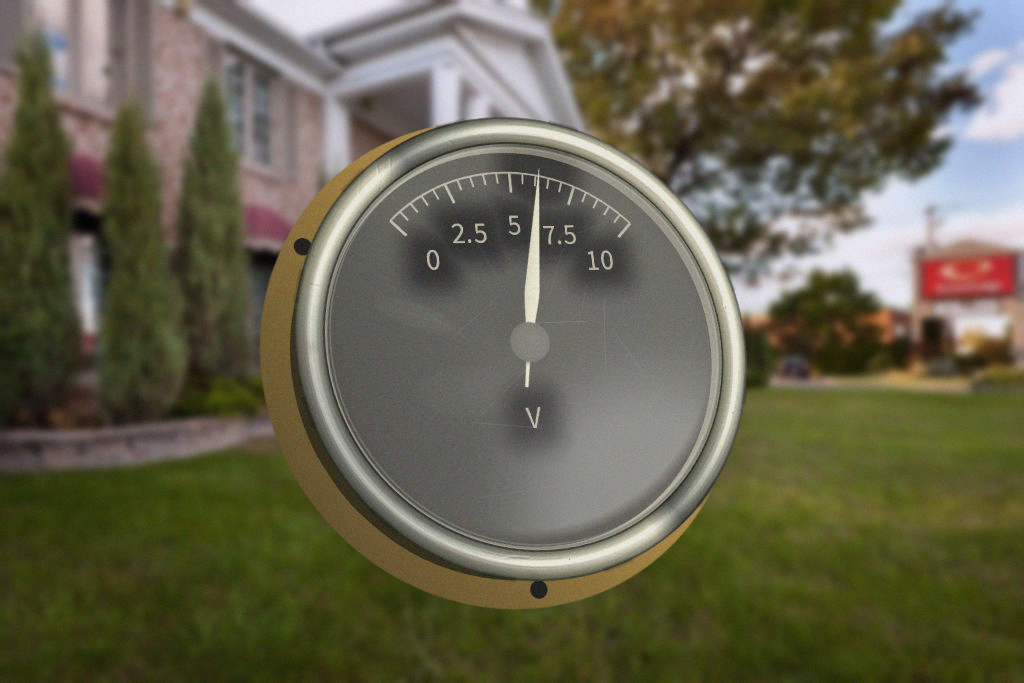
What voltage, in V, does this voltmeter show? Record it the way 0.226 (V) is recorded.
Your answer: 6 (V)
